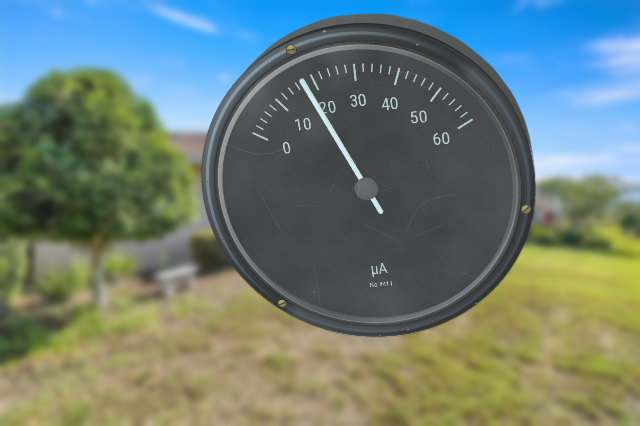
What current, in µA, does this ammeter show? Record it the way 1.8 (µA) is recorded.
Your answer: 18 (µA)
